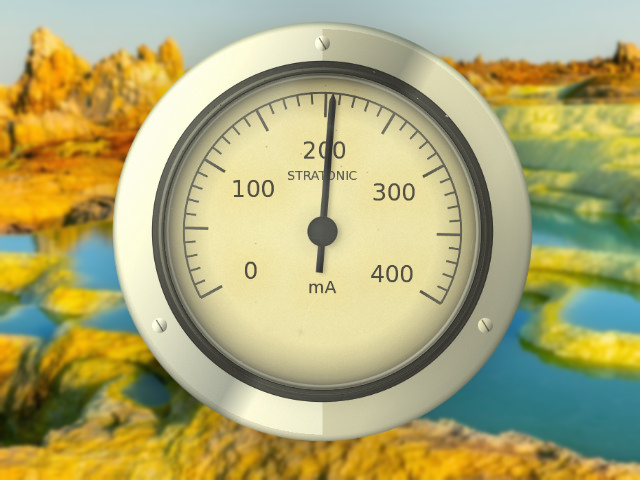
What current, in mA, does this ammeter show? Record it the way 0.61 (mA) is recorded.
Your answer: 205 (mA)
